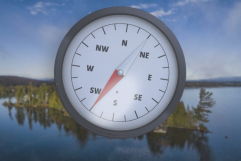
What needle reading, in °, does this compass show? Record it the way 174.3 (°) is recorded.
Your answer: 210 (°)
